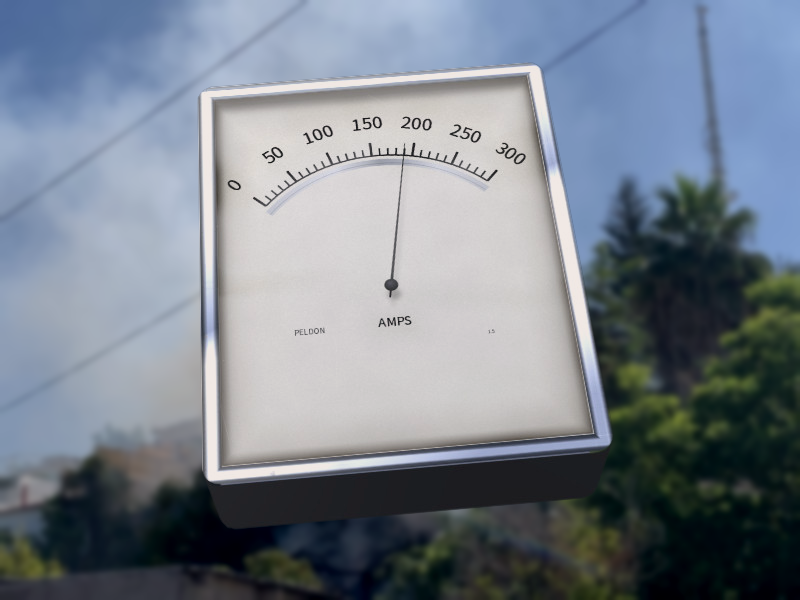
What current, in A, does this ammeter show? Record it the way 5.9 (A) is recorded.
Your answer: 190 (A)
